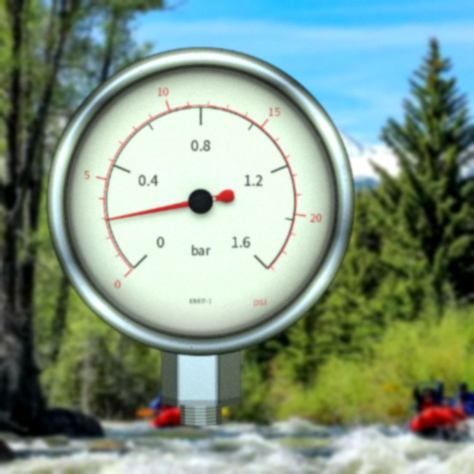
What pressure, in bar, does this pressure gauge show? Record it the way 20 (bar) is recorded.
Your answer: 0.2 (bar)
